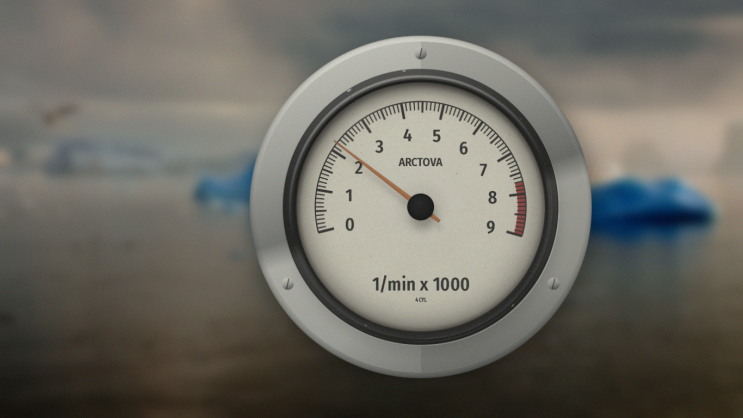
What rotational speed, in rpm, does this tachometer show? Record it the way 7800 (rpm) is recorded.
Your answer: 2200 (rpm)
